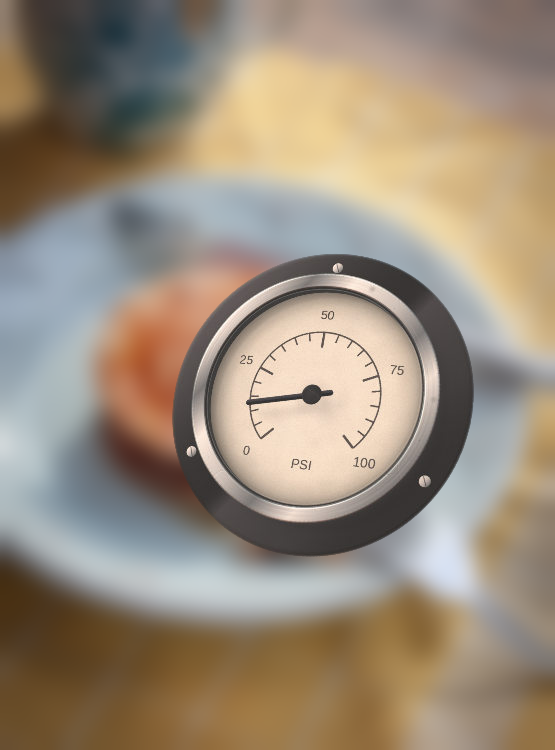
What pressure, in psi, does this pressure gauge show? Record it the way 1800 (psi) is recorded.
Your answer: 12.5 (psi)
